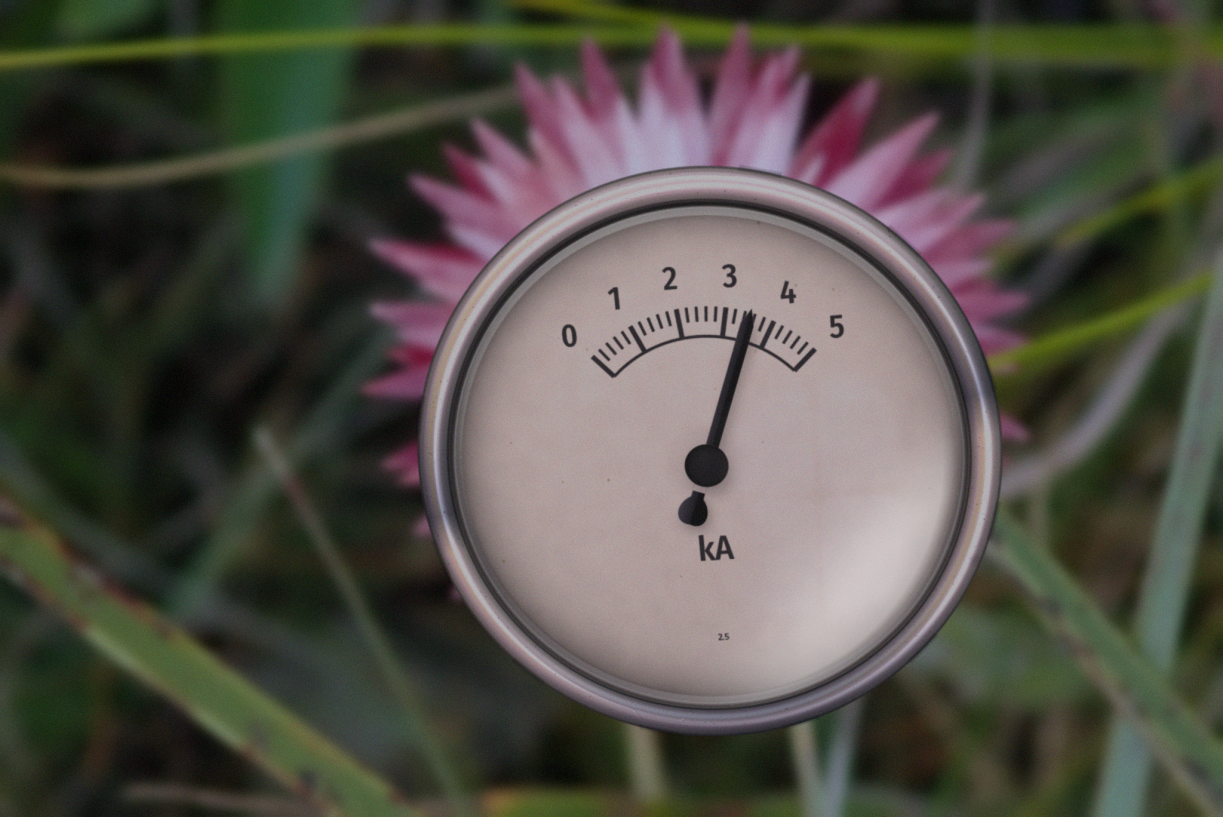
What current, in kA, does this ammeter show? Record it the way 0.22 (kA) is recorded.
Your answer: 3.5 (kA)
